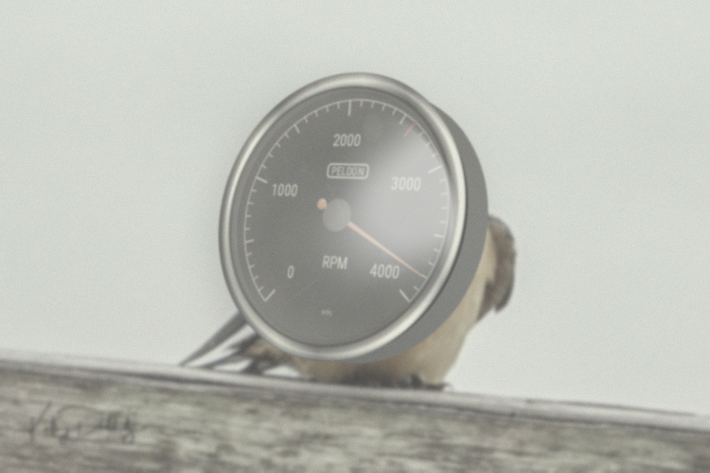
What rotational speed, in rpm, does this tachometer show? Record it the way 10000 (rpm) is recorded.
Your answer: 3800 (rpm)
